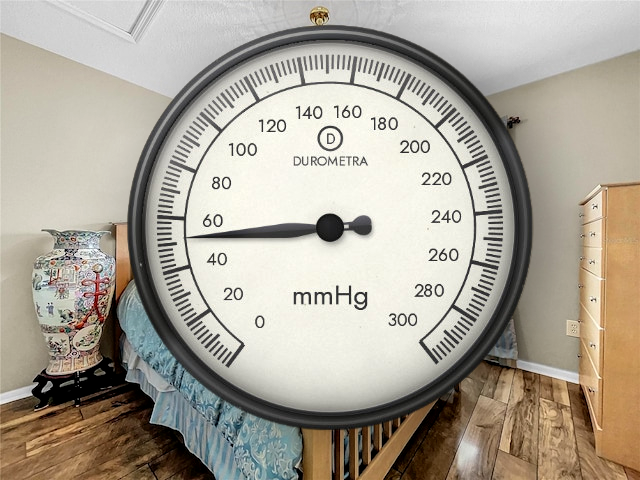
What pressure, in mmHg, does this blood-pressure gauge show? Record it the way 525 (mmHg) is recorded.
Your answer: 52 (mmHg)
